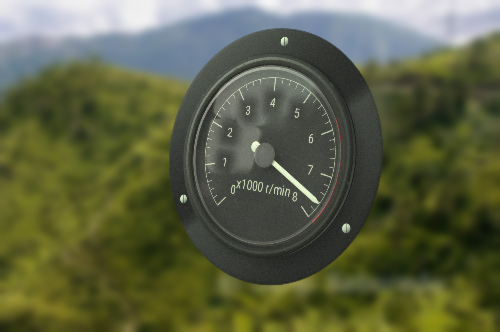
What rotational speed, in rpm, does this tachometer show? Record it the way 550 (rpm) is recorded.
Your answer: 7600 (rpm)
